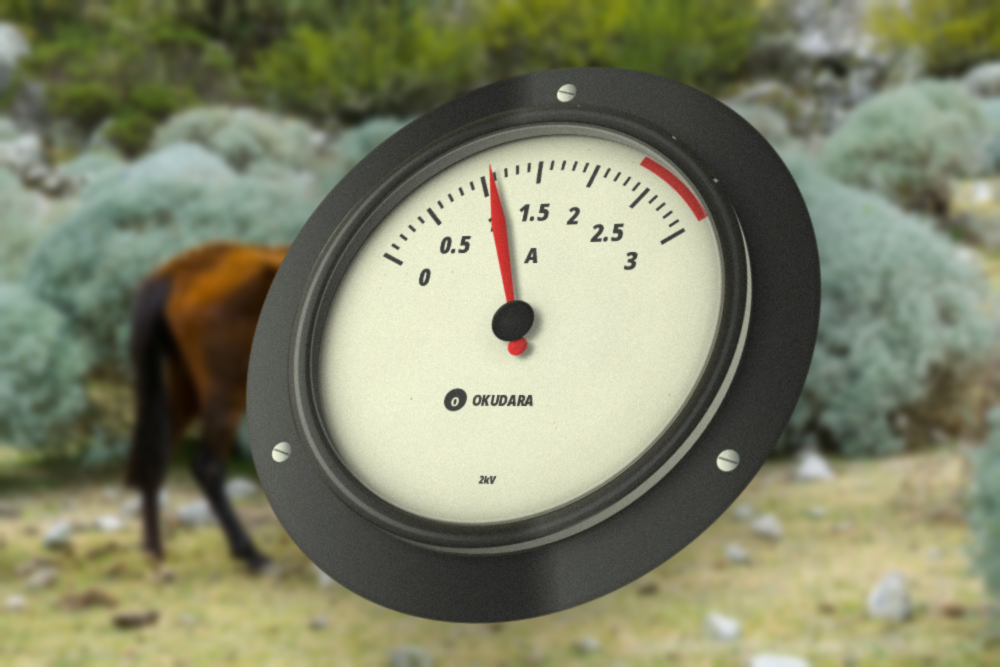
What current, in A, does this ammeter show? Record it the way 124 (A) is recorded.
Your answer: 1.1 (A)
